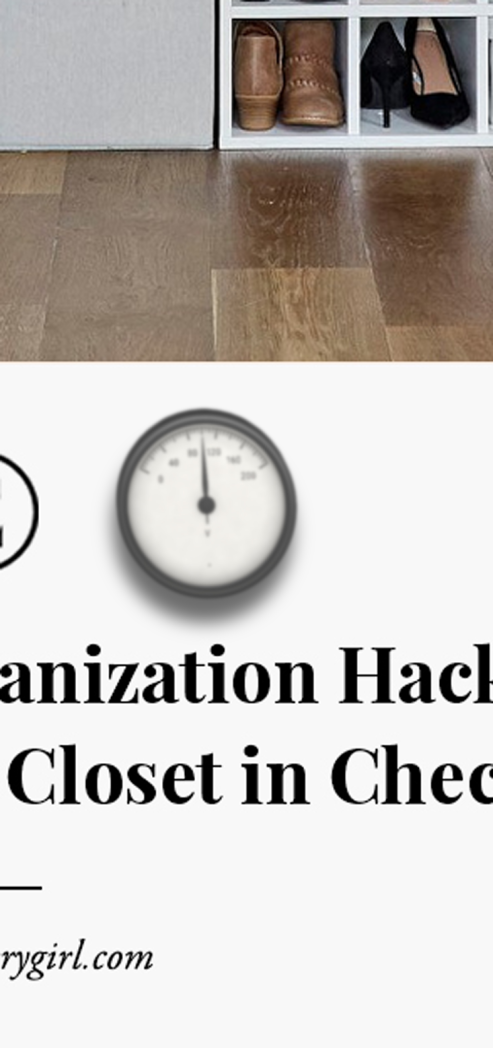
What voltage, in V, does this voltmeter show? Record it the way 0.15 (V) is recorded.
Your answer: 100 (V)
